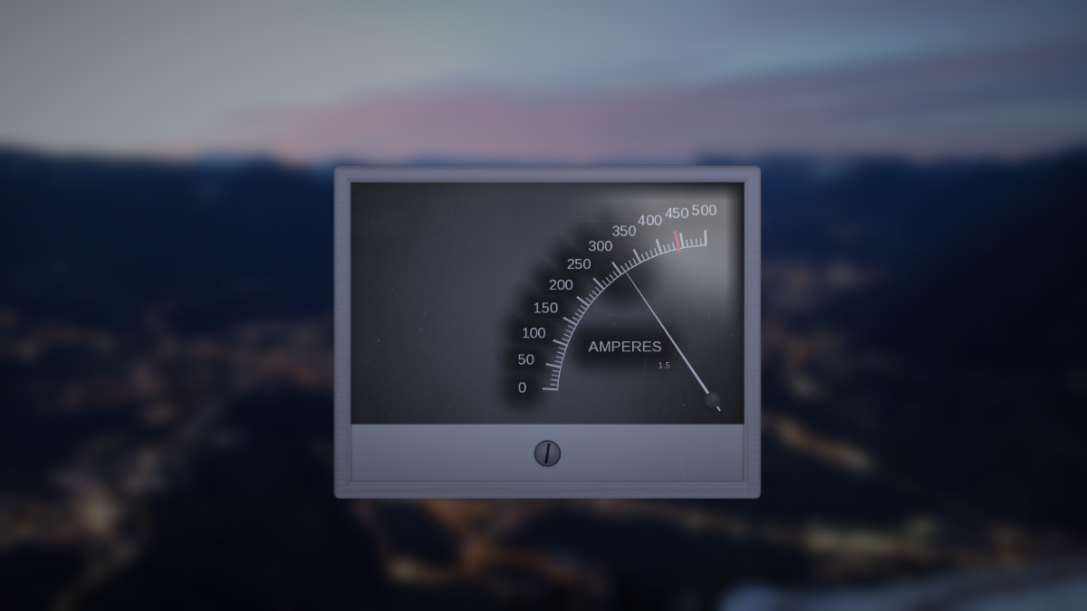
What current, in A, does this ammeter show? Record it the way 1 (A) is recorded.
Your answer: 310 (A)
